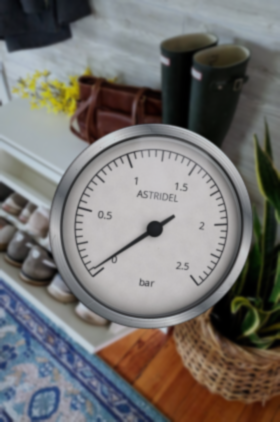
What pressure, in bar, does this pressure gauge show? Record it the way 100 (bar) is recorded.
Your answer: 0.05 (bar)
